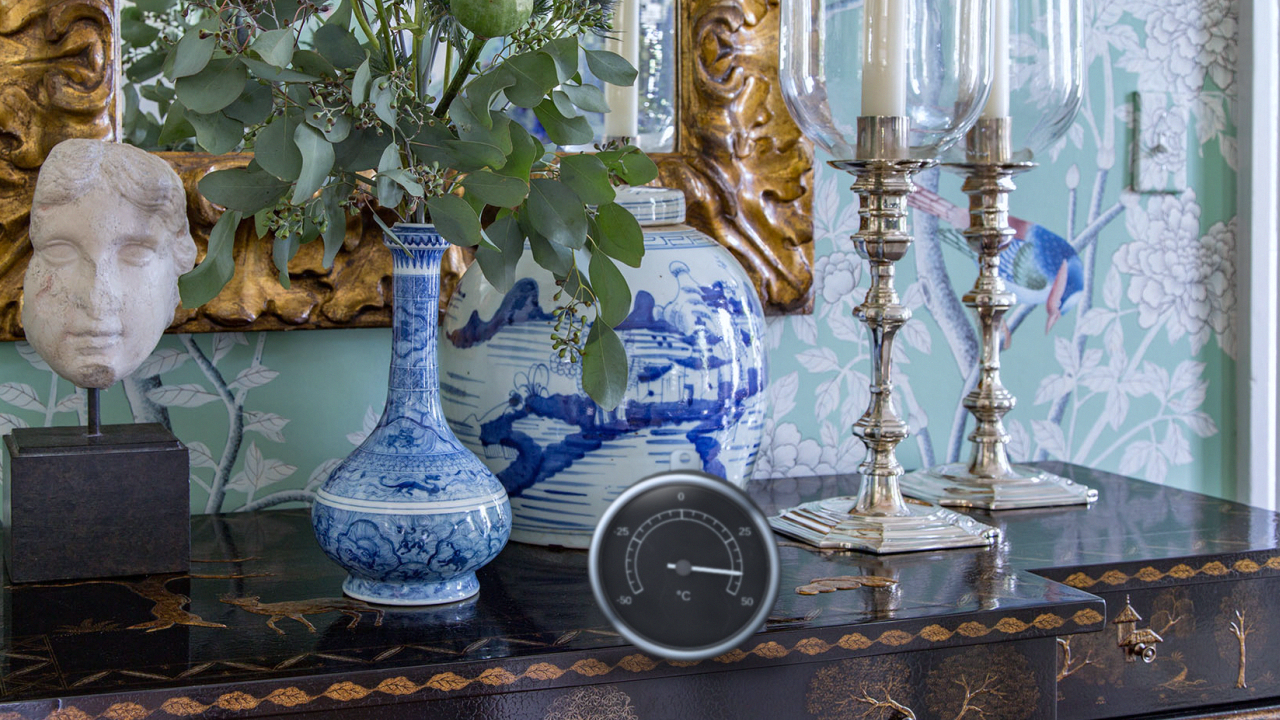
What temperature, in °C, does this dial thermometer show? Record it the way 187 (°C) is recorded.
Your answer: 40 (°C)
